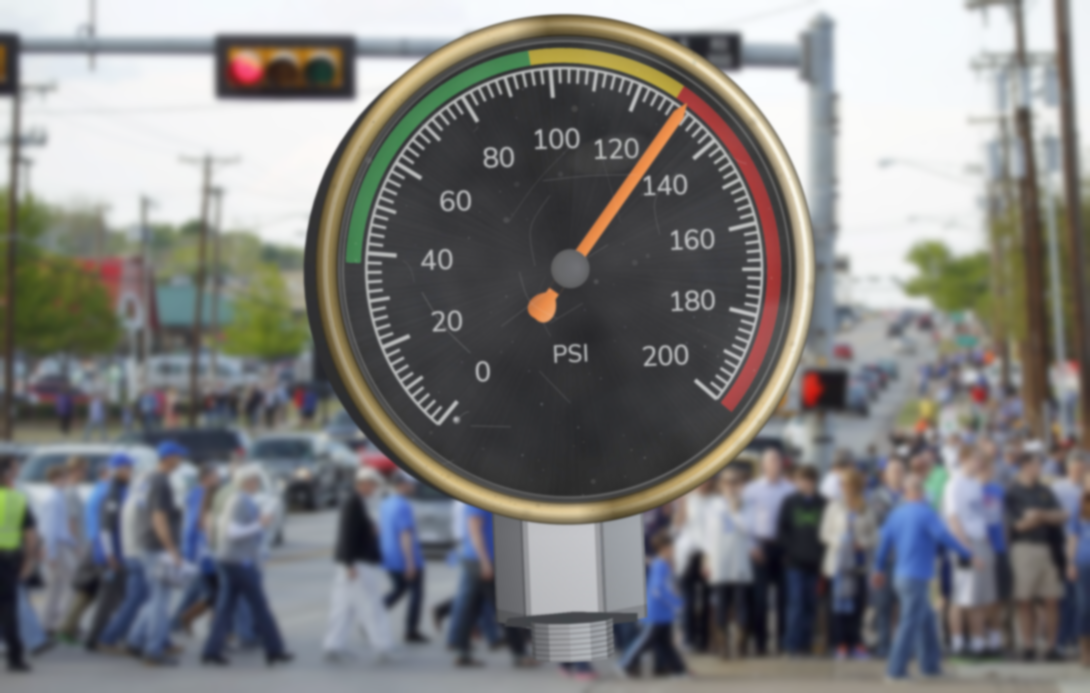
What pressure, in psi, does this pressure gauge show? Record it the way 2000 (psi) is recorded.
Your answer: 130 (psi)
